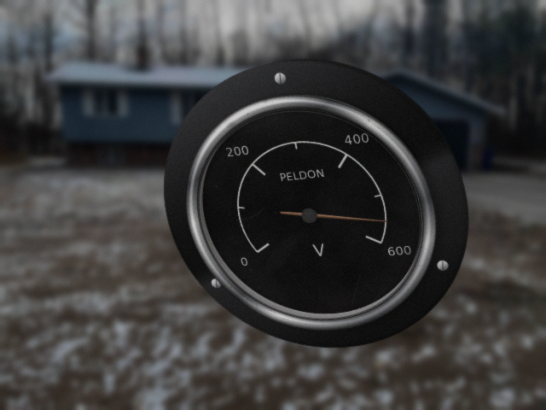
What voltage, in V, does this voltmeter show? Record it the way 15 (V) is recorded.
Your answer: 550 (V)
